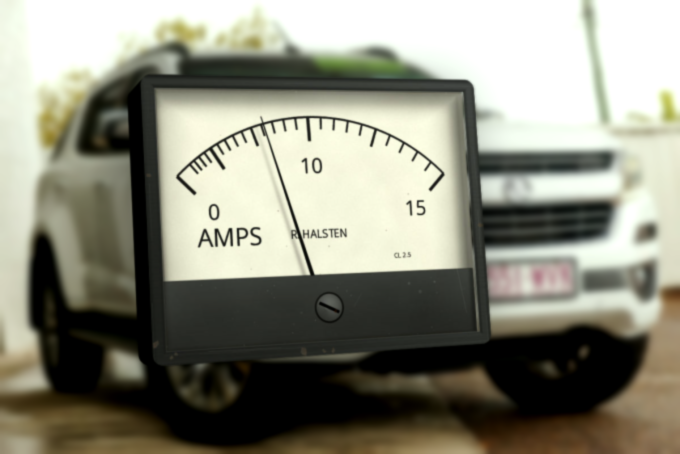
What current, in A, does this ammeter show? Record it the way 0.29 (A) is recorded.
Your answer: 8 (A)
